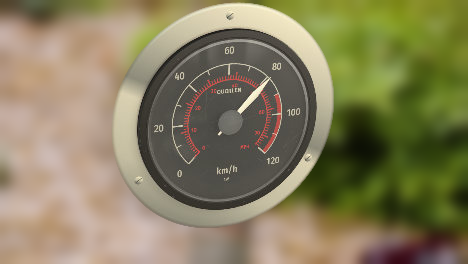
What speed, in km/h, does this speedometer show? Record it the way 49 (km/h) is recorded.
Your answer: 80 (km/h)
